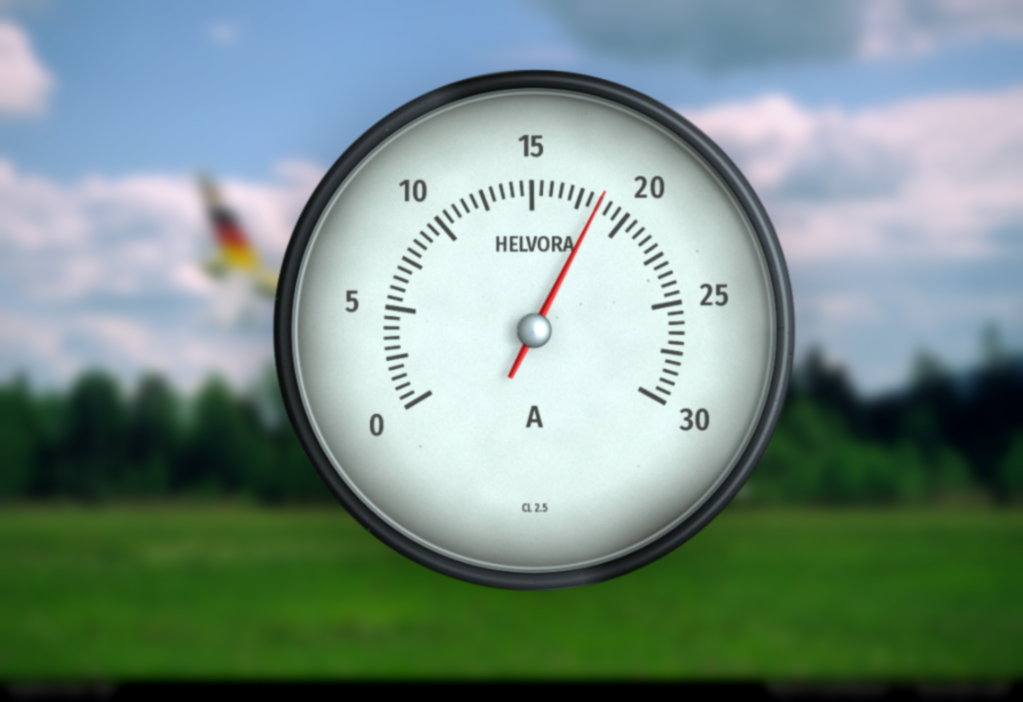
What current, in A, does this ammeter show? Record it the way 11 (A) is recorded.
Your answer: 18.5 (A)
